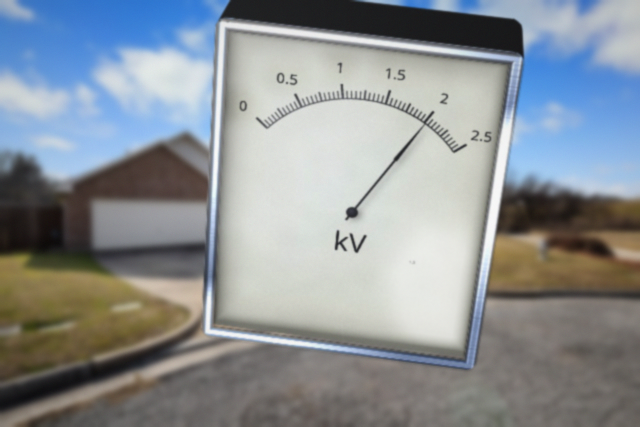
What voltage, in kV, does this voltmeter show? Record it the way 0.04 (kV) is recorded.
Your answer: 2 (kV)
